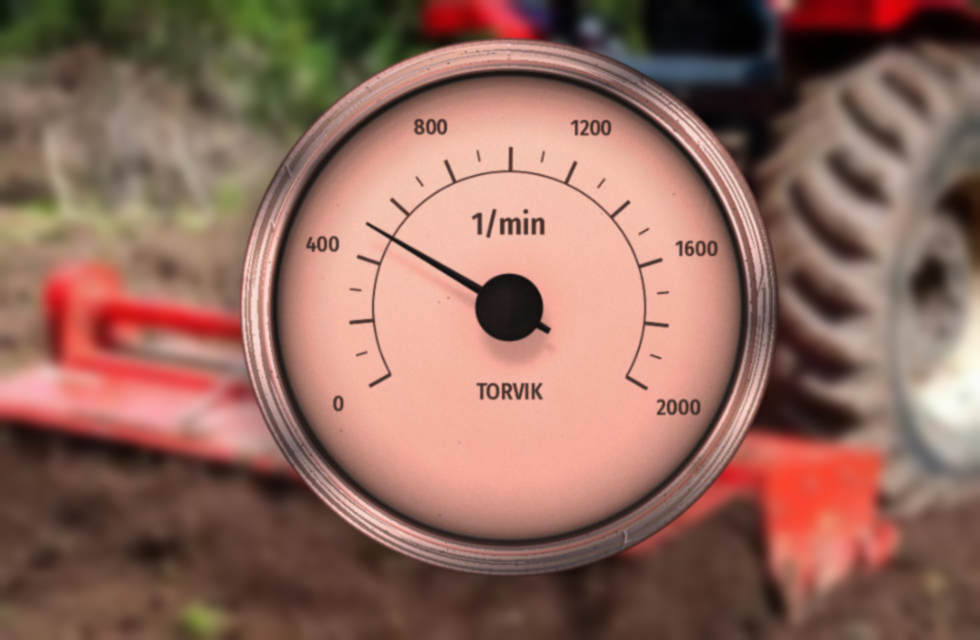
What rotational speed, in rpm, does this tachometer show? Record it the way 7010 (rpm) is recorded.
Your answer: 500 (rpm)
